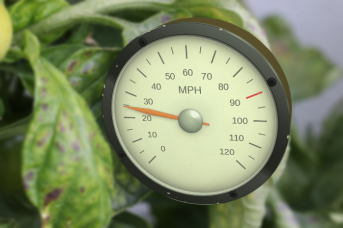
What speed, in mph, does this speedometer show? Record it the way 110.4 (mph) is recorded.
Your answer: 25 (mph)
